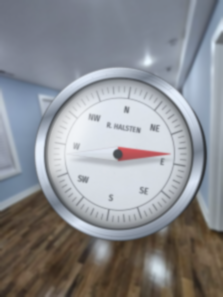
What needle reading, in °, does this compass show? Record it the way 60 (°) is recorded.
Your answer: 80 (°)
